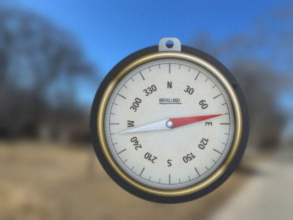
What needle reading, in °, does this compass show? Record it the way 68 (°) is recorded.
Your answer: 80 (°)
